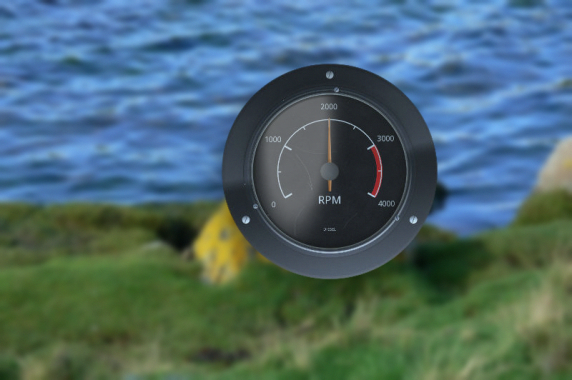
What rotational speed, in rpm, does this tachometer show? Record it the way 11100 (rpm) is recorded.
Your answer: 2000 (rpm)
